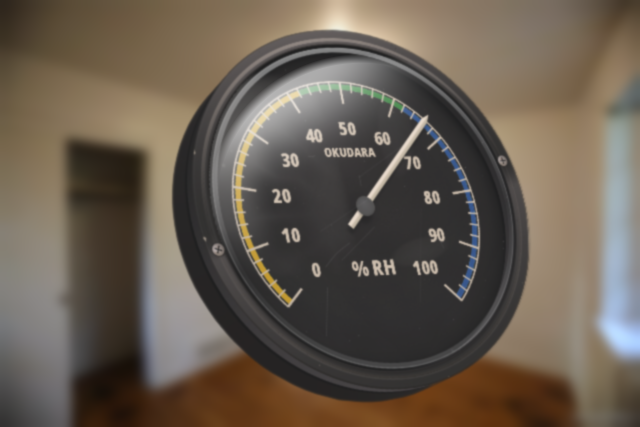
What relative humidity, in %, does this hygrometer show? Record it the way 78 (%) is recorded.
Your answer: 66 (%)
